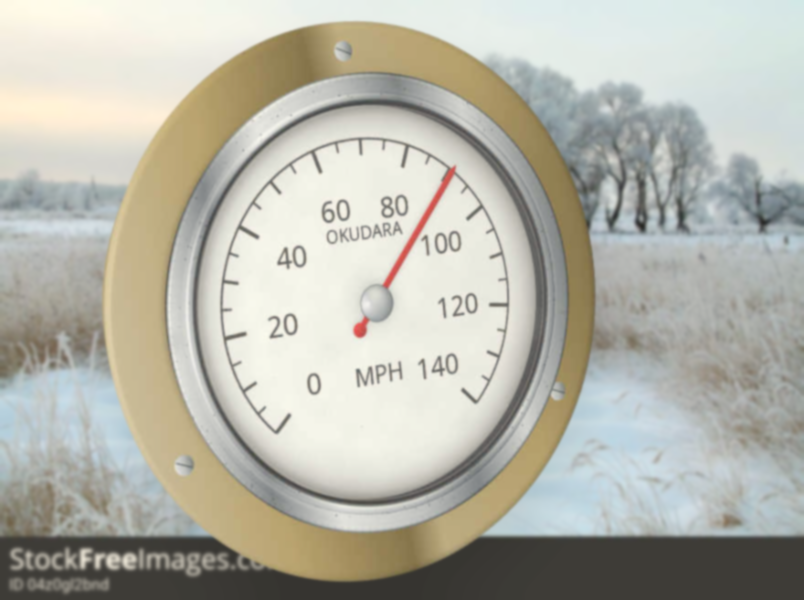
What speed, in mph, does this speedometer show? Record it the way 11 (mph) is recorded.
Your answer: 90 (mph)
